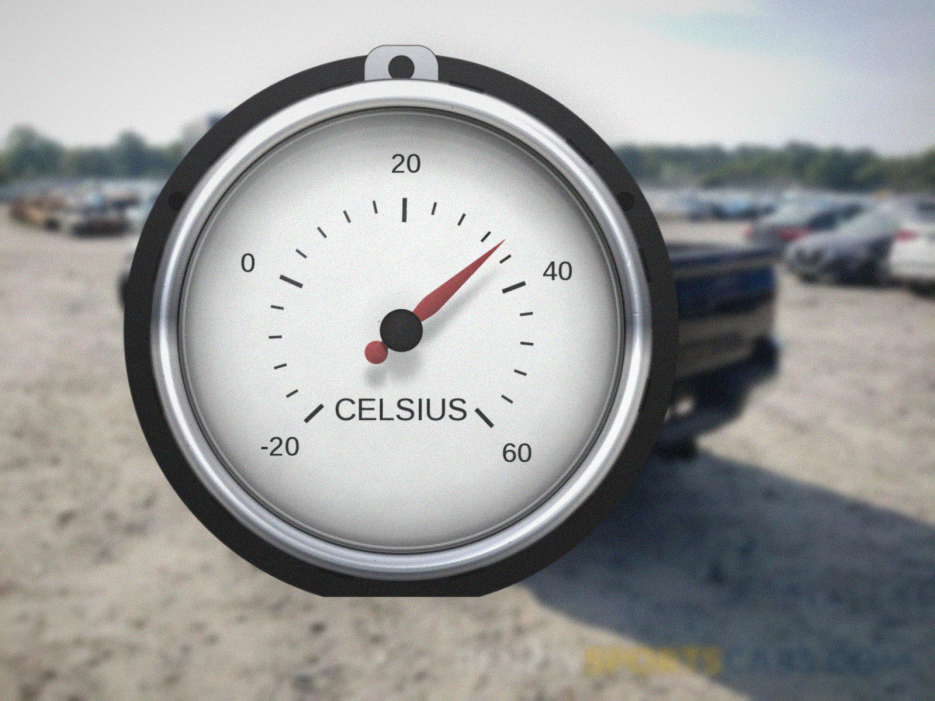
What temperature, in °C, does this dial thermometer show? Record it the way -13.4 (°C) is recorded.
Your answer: 34 (°C)
